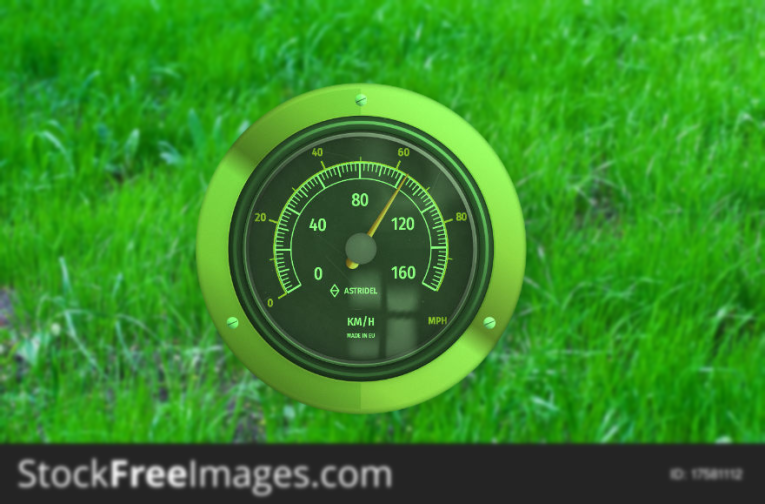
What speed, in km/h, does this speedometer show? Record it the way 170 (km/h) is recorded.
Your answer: 102 (km/h)
